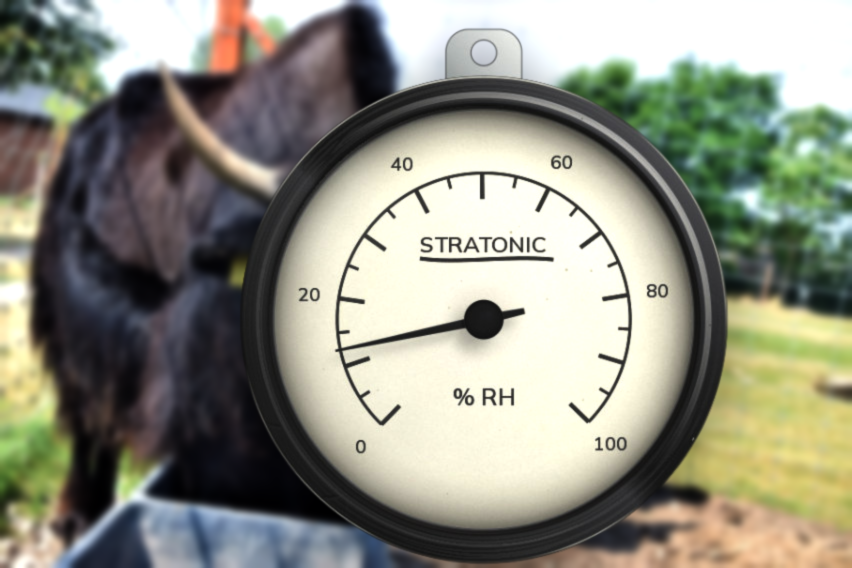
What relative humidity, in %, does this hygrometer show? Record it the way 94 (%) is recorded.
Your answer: 12.5 (%)
